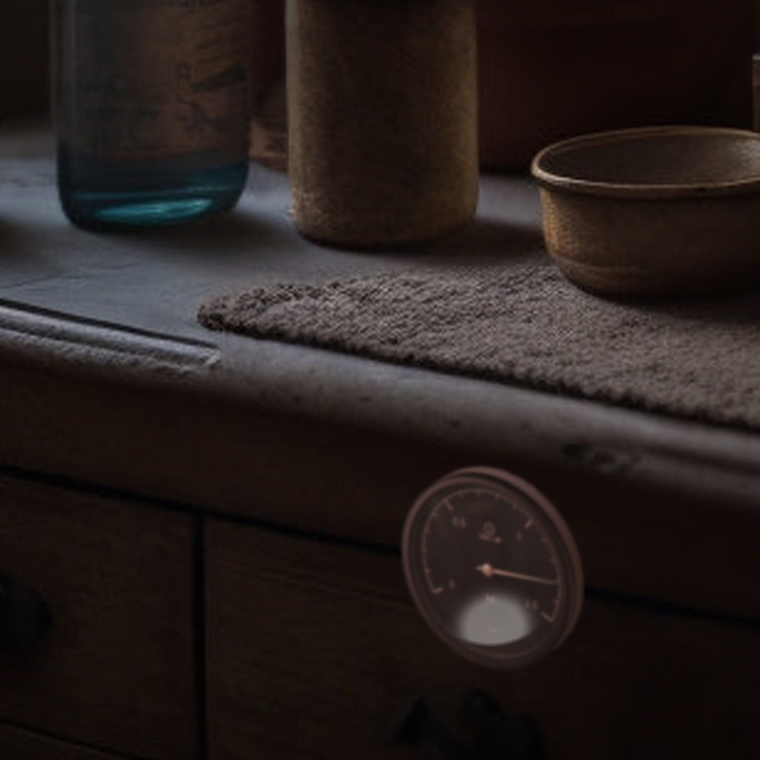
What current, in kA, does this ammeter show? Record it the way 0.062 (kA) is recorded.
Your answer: 1.3 (kA)
